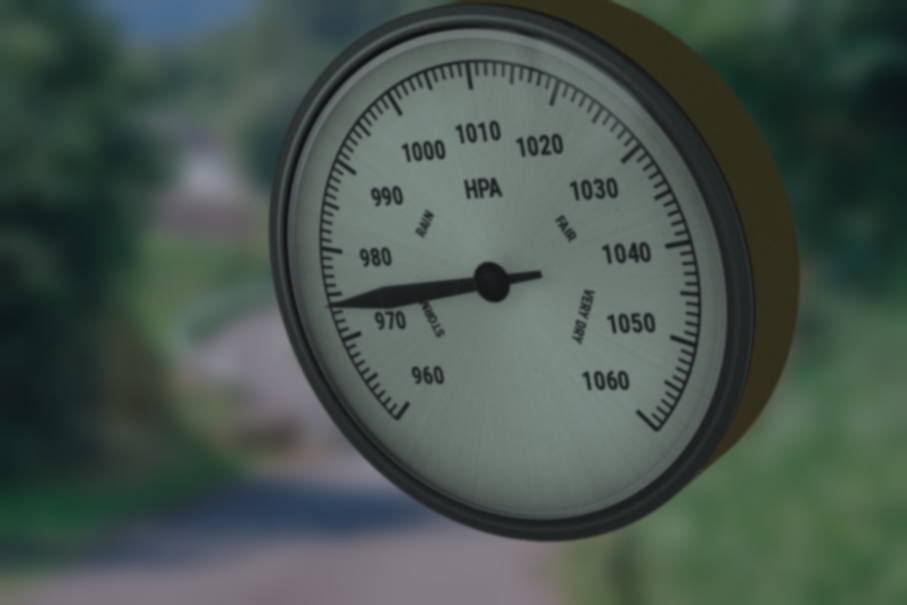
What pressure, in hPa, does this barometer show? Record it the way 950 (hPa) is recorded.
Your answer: 974 (hPa)
